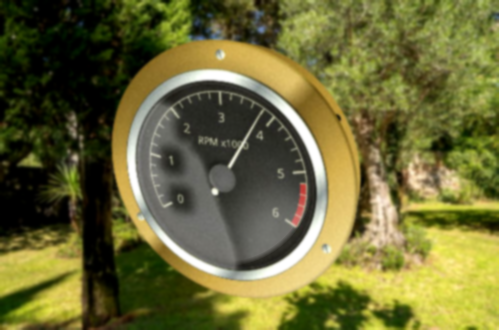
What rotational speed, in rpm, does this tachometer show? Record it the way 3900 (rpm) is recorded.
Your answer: 3800 (rpm)
